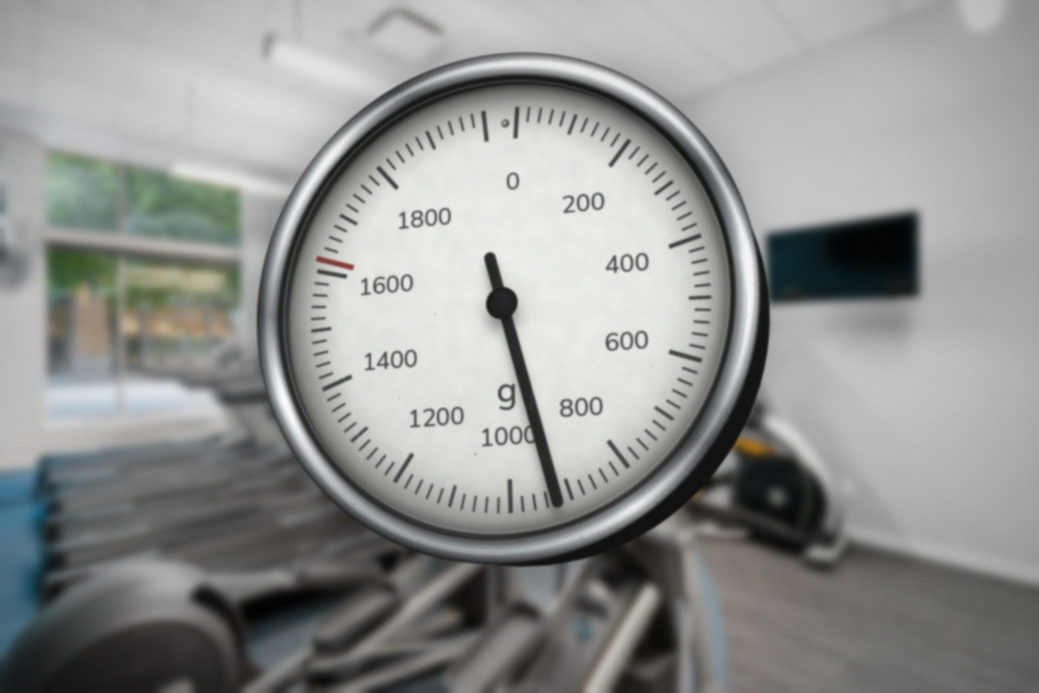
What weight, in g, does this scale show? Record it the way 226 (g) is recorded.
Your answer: 920 (g)
